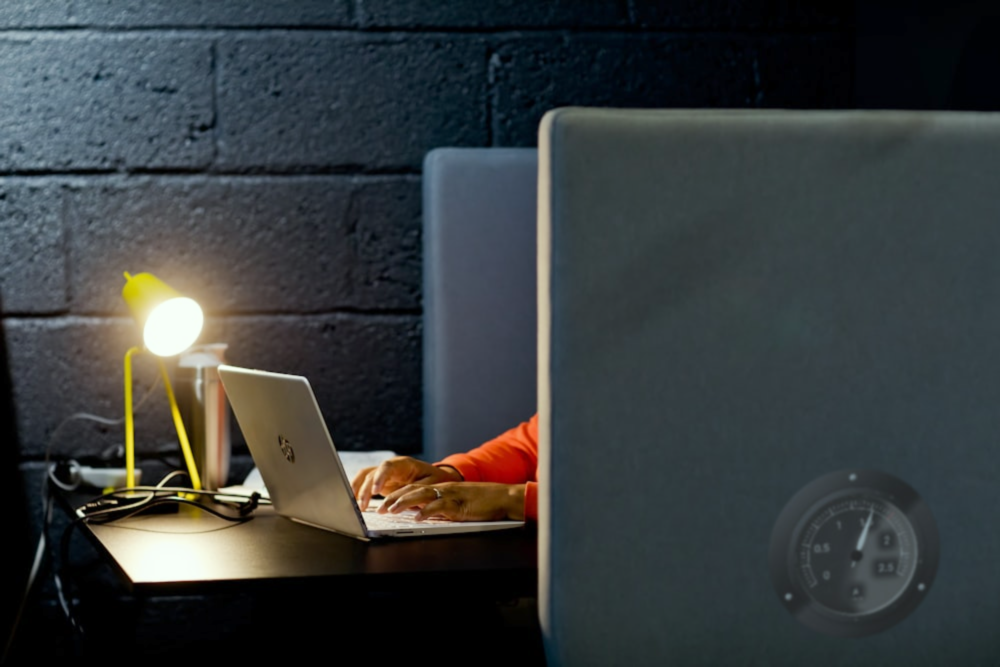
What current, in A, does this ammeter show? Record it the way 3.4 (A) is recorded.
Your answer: 1.5 (A)
